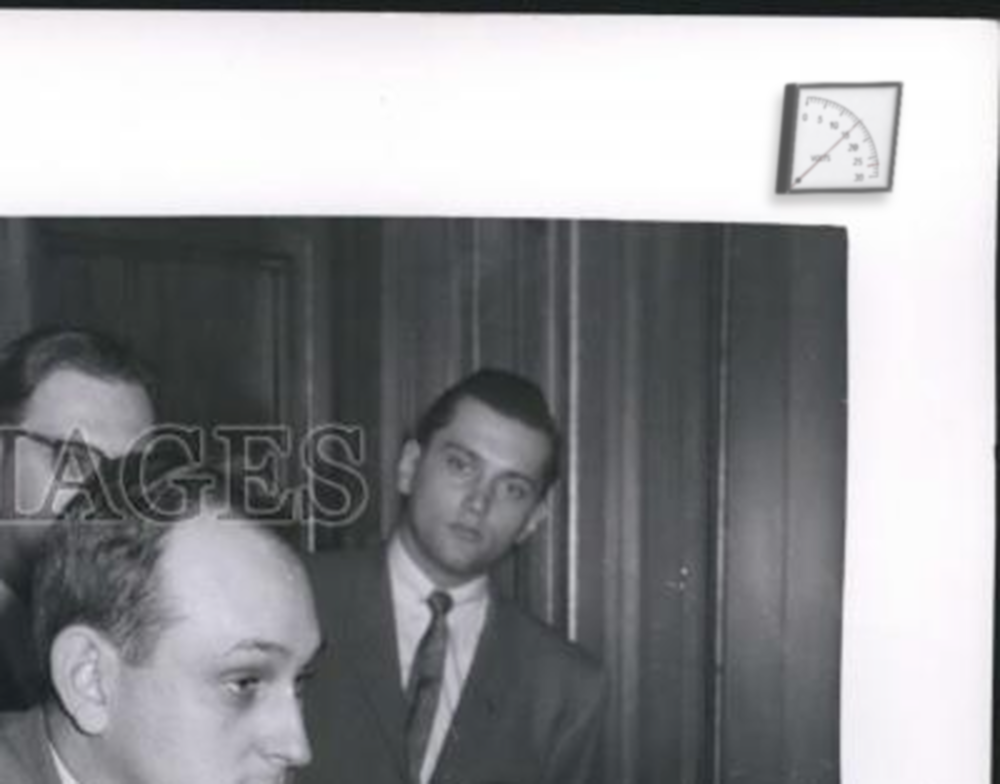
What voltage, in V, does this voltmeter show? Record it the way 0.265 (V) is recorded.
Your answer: 15 (V)
